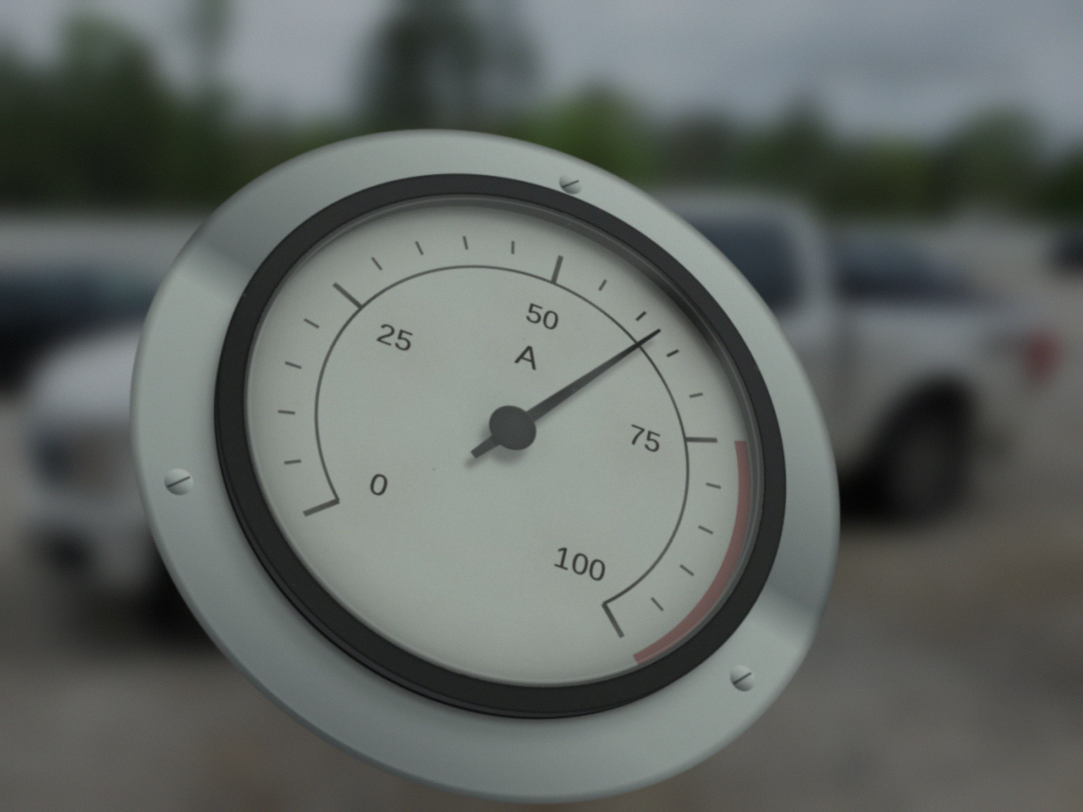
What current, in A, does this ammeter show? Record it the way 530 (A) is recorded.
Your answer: 62.5 (A)
